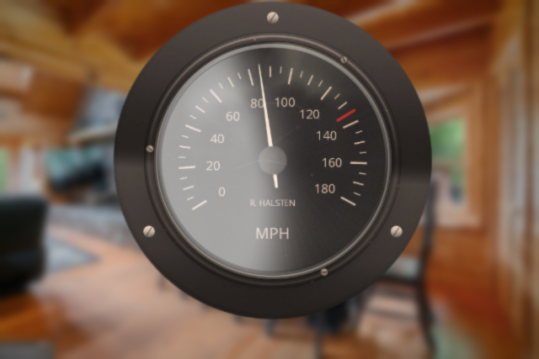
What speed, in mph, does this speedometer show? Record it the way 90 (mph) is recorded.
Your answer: 85 (mph)
